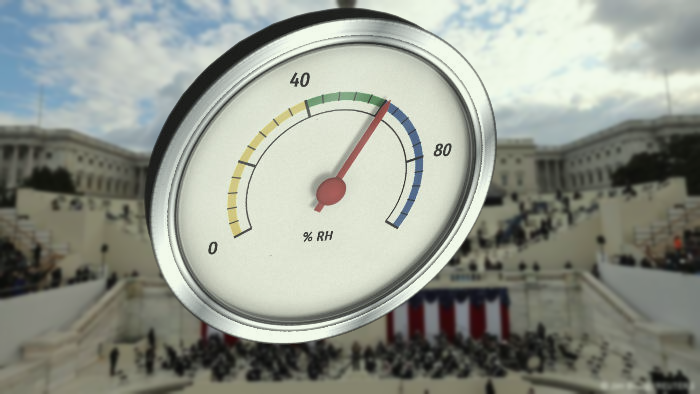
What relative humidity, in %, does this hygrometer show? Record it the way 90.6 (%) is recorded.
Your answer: 60 (%)
